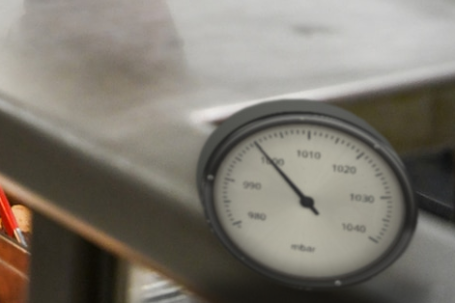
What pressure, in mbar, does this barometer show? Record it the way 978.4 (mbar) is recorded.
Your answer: 1000 (mbar)
